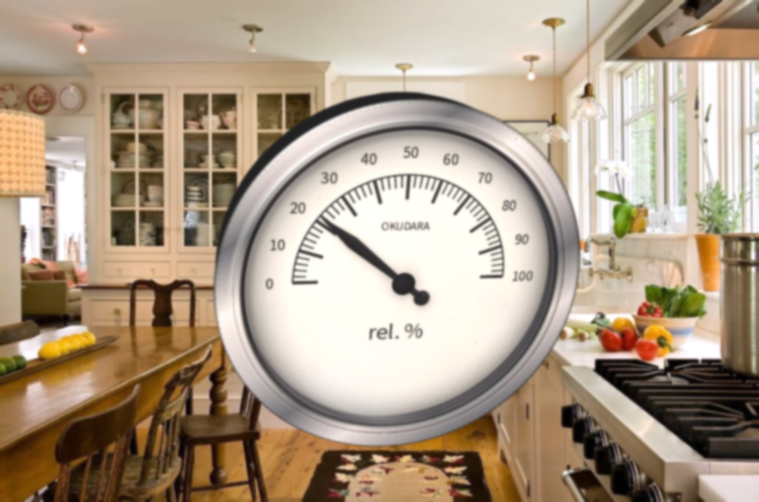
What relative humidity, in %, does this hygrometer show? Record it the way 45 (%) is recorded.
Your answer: 22 (%)
